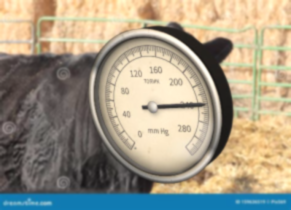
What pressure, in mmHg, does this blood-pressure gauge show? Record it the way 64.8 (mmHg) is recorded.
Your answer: 240 (mmHg)
